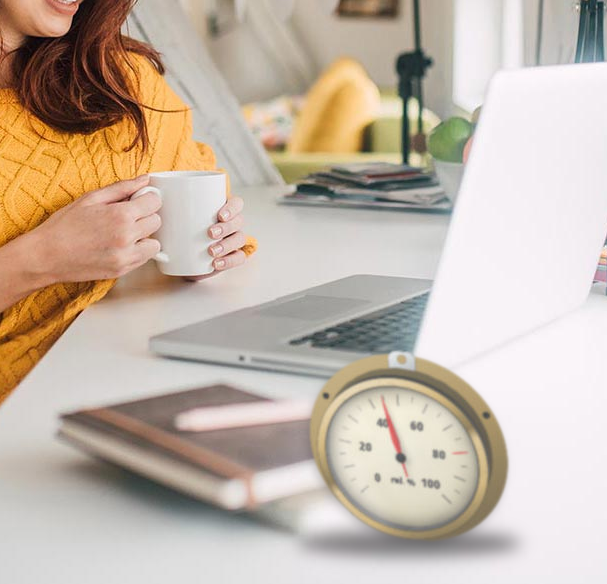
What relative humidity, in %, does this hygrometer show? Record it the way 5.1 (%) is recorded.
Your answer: 45 (%)
